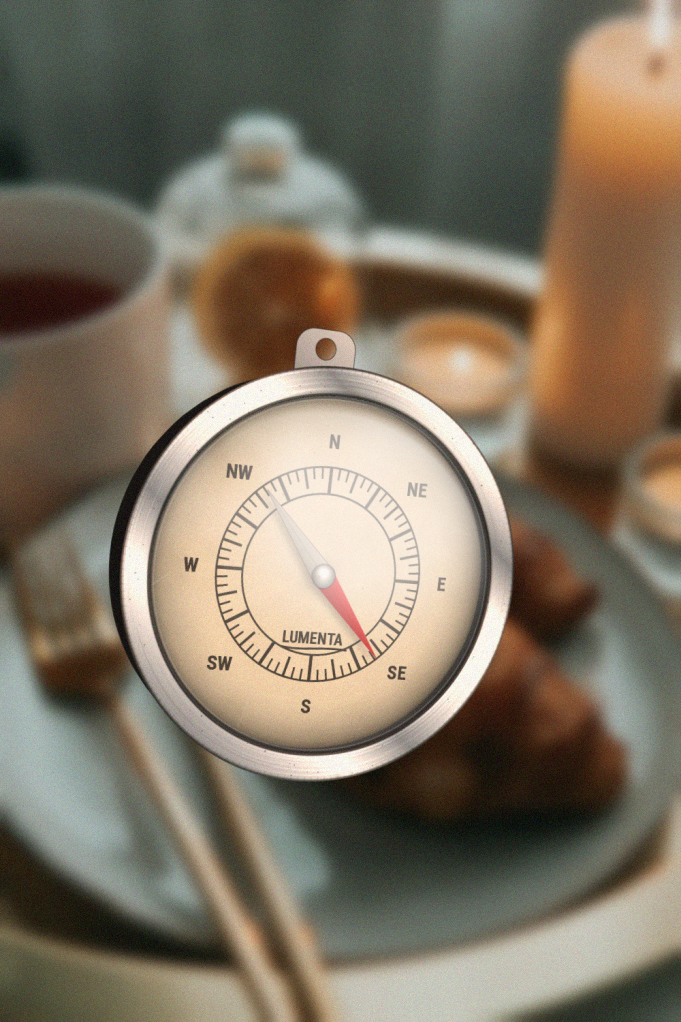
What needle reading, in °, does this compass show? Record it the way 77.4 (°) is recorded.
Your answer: 140 (°)
